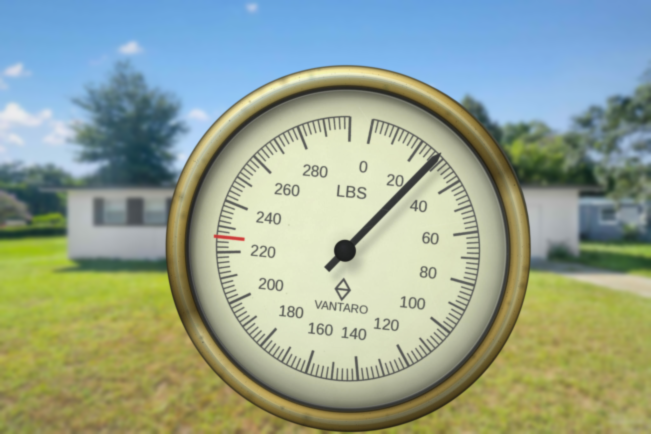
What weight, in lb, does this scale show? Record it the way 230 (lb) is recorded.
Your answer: 28 (lb)
